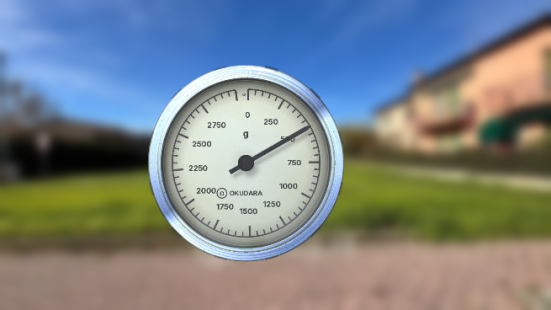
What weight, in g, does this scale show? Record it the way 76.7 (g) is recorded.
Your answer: 500 (g)
